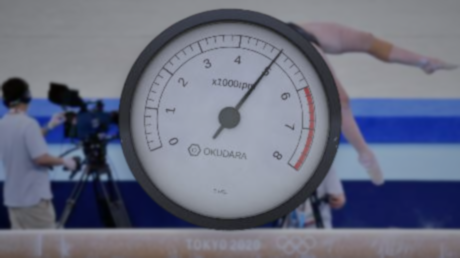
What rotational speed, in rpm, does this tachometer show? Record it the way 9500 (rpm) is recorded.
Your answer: 5000 (rpm)
